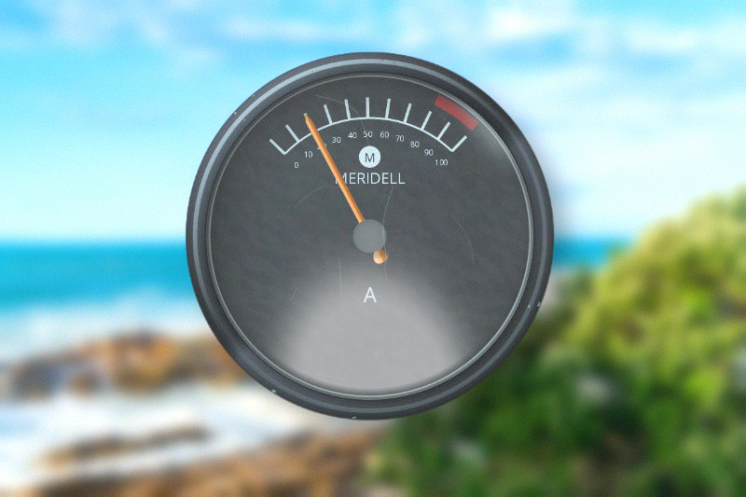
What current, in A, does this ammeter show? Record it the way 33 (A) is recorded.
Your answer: 20 (A)
